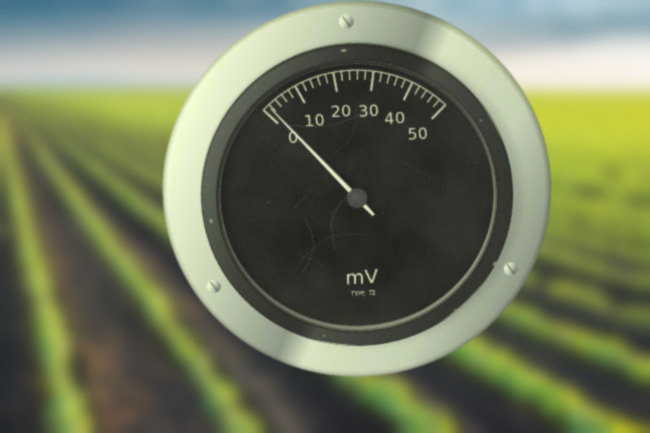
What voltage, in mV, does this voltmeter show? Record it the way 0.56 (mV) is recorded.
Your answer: 2 (mV)
